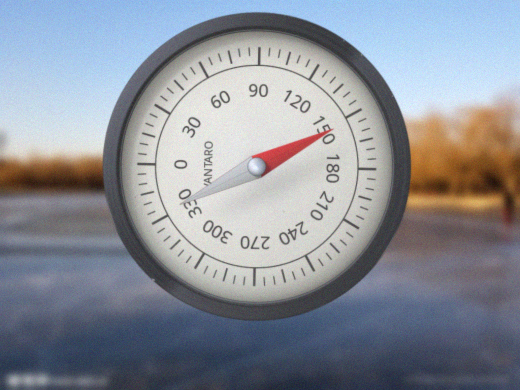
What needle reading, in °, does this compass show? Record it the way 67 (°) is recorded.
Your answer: 152.5 (°)
